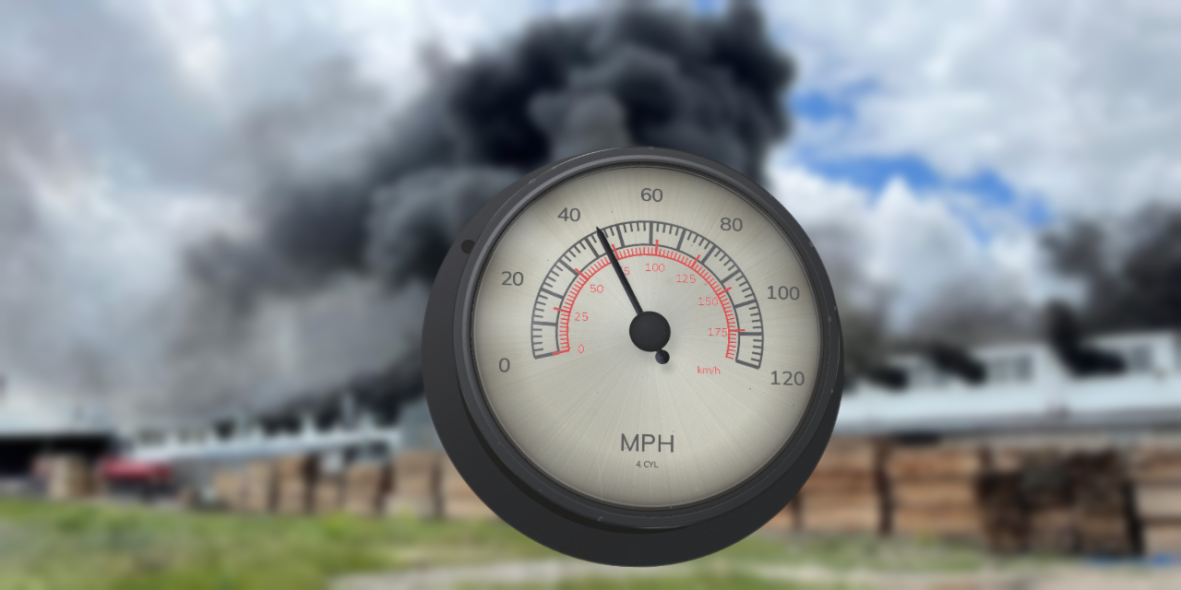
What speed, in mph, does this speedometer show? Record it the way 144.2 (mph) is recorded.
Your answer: 44 (mph)
